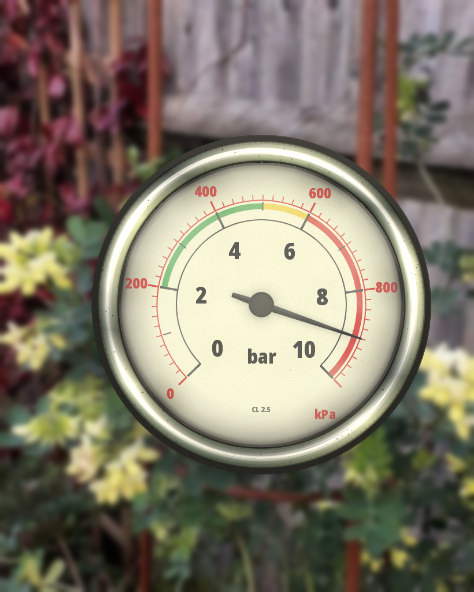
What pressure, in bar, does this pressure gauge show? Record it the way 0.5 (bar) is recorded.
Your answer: 9 (bar)
